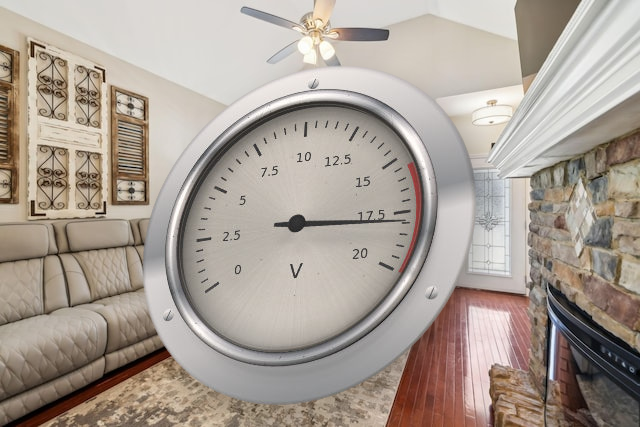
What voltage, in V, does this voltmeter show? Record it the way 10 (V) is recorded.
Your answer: 18 (V)
